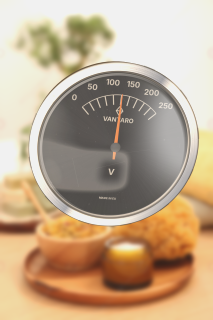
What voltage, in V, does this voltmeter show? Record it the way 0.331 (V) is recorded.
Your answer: 125 (V)
